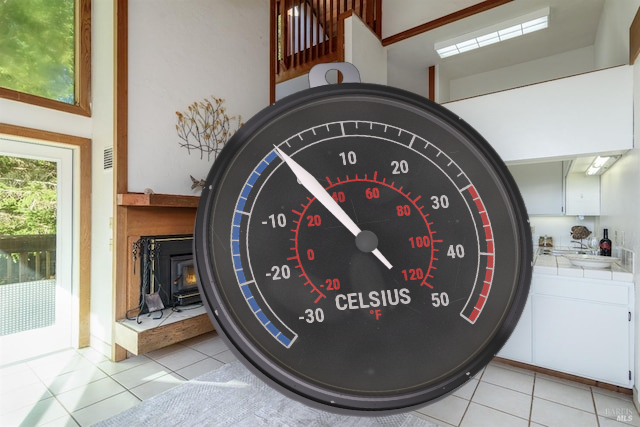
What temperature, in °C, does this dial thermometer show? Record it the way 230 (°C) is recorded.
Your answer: 0 (°C)
